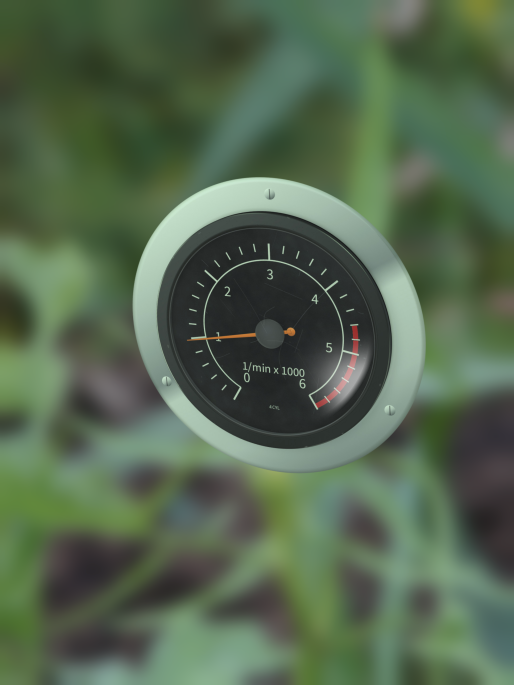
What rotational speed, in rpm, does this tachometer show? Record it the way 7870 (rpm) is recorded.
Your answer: 1000 (rpm)
